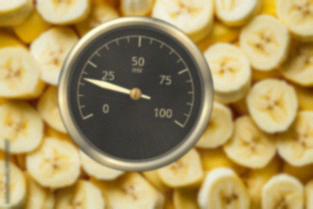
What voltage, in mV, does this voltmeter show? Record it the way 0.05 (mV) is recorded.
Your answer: 17.5 (mV)
